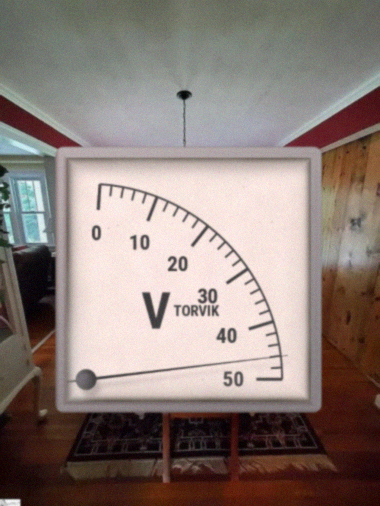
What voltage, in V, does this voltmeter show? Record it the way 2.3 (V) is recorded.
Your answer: 46 (V)
